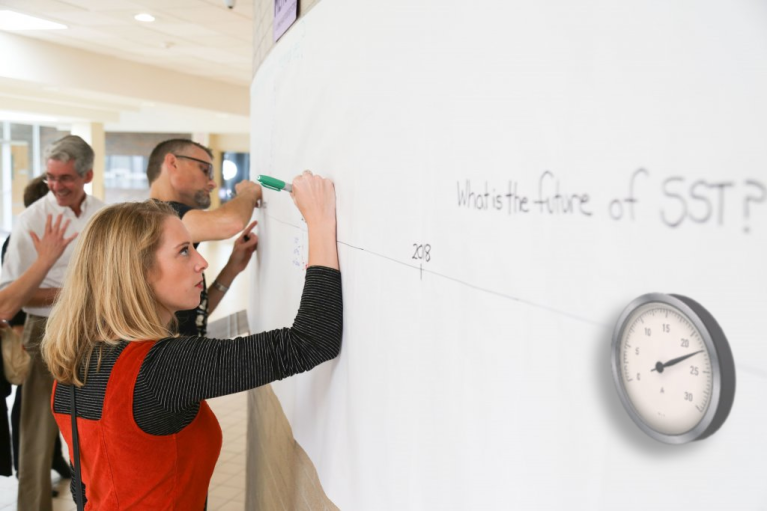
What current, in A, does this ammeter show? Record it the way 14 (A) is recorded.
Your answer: 22.5 (A)
